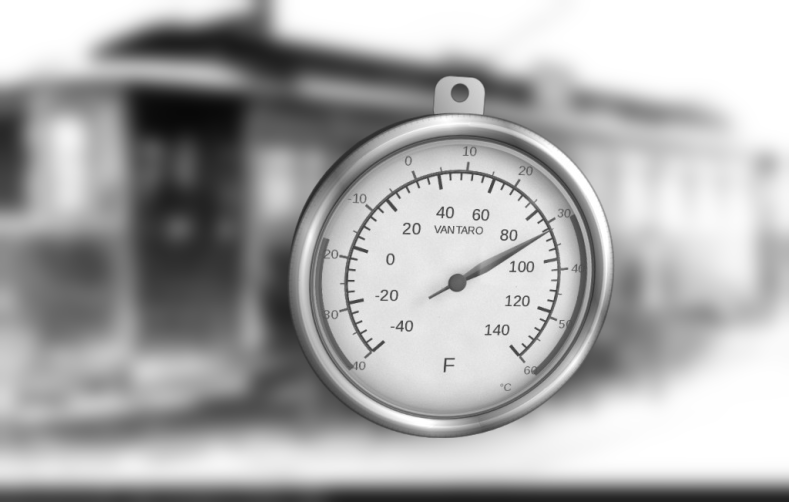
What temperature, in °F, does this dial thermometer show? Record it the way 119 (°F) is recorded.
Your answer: 88 (°F)
